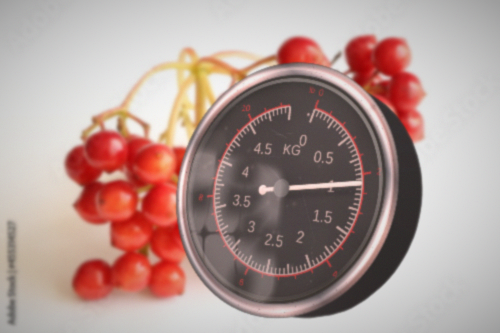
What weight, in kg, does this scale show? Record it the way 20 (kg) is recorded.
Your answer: 1 (kg)
